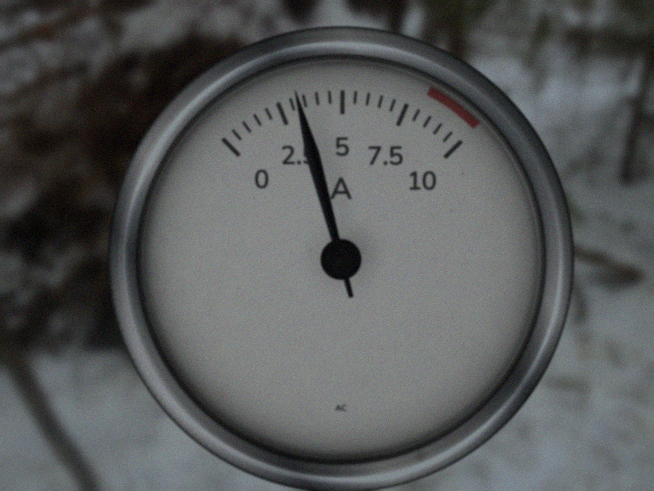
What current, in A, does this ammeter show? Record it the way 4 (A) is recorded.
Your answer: 3.25 (A)
